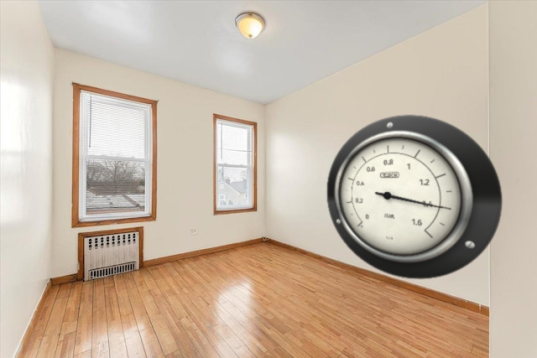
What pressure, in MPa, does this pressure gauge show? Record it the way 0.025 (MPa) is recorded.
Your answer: 1.4 (MPa)
